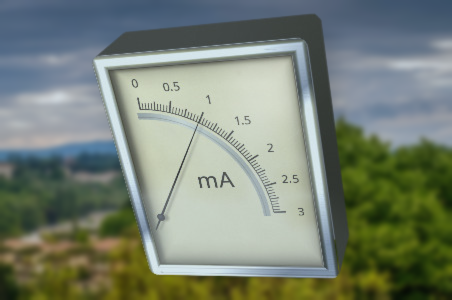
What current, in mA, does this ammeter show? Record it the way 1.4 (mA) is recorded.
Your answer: 1 (mA)
